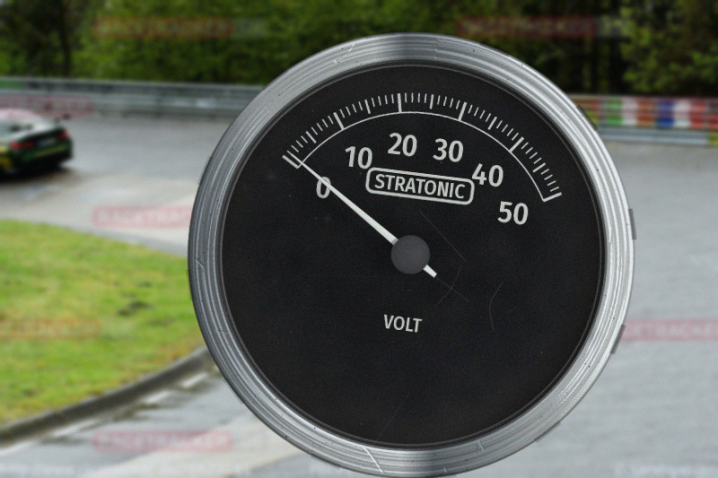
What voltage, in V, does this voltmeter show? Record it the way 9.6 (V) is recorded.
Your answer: 1 (V)
